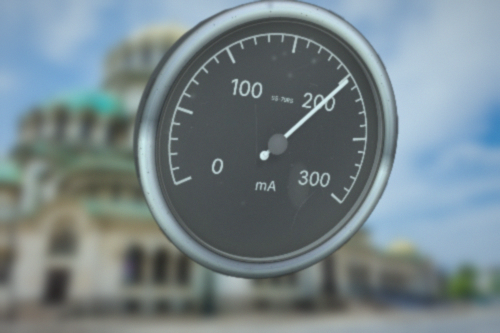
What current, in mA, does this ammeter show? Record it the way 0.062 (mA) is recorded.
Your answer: 200 (mA)
